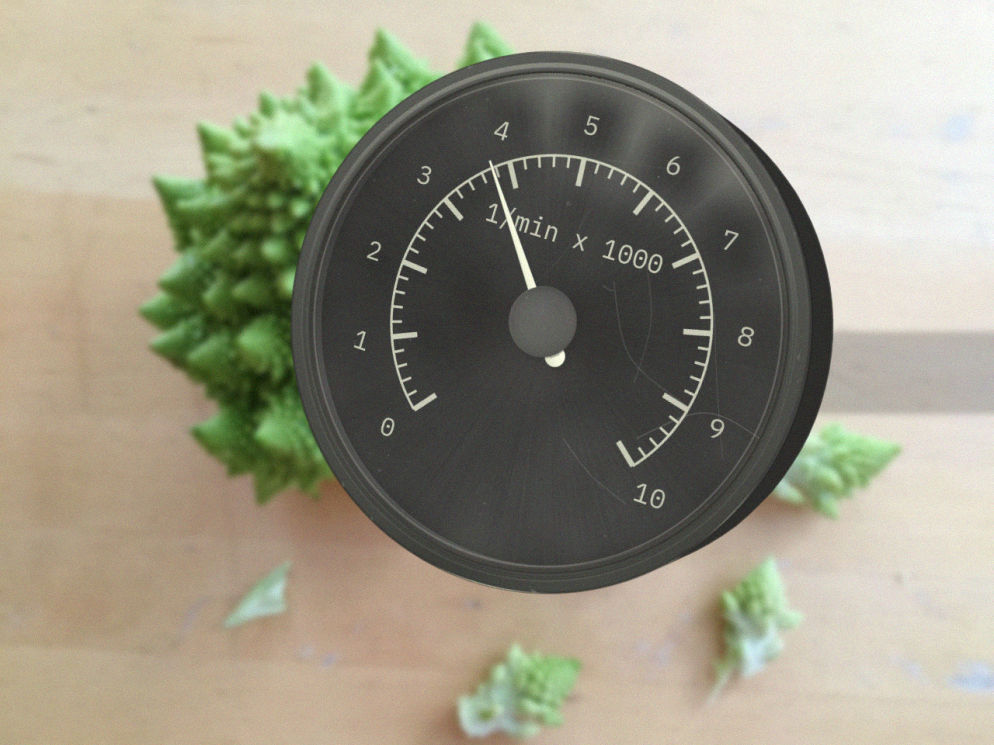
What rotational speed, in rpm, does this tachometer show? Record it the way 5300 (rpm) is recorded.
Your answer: 3800 (rpm)
